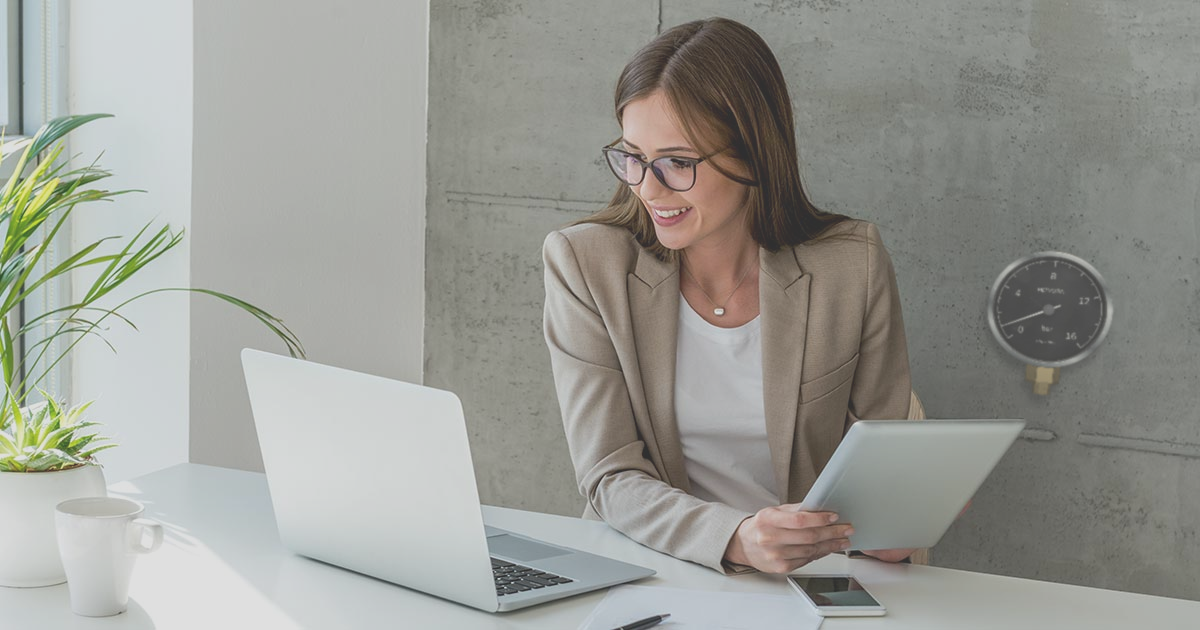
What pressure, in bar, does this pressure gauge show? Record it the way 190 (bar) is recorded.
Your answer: 1 (bar)
